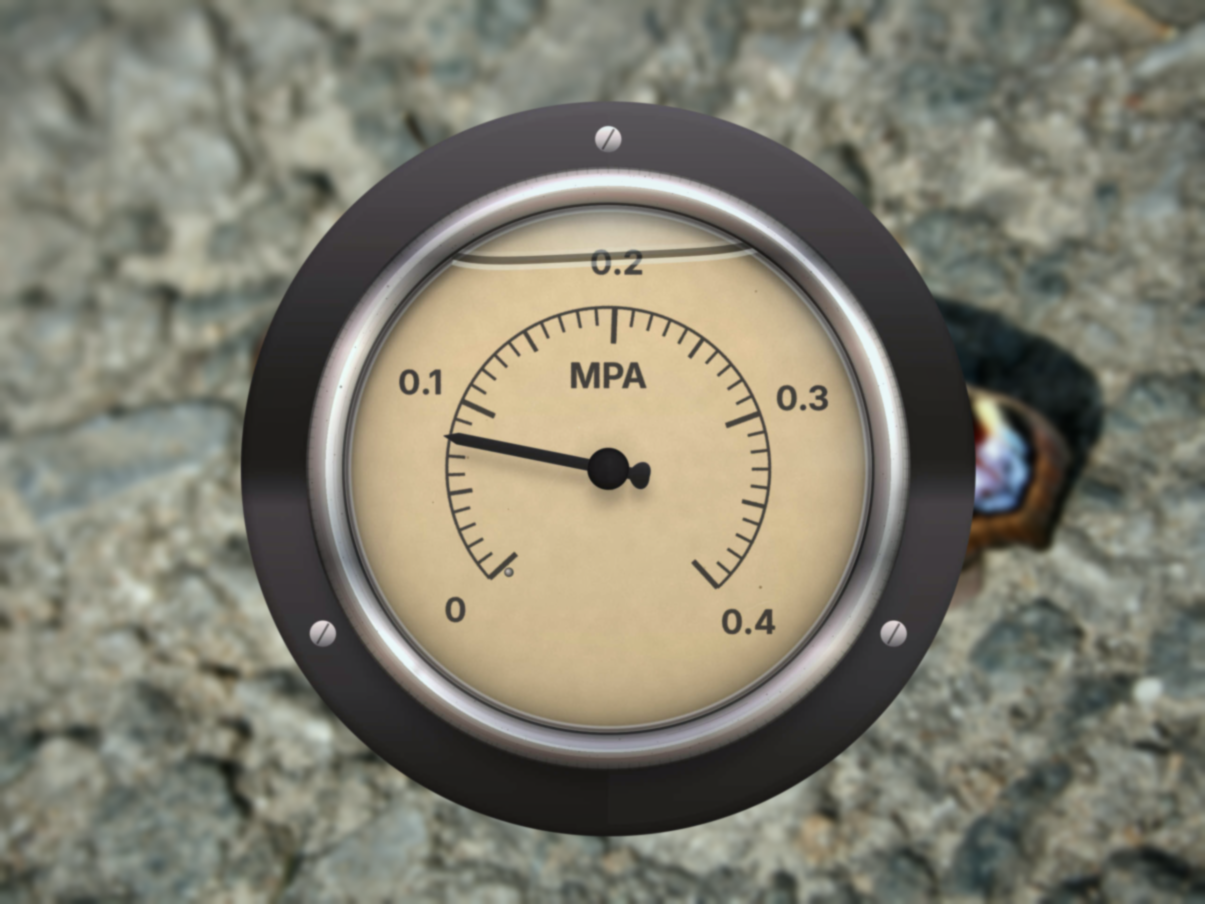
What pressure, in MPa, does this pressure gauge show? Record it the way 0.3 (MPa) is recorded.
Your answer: 0.08 (MPa)
